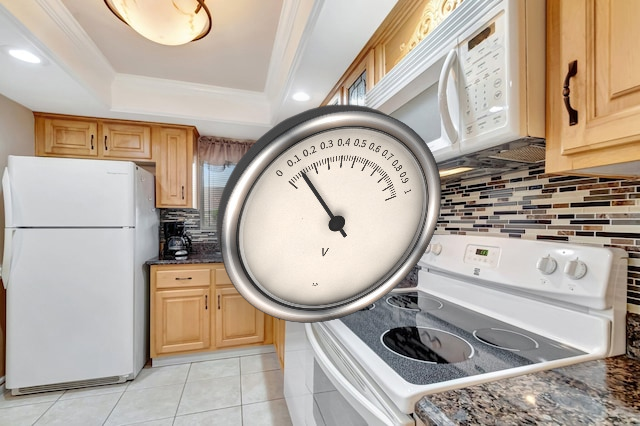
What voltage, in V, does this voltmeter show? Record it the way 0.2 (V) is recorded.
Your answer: 0.1 (V)
